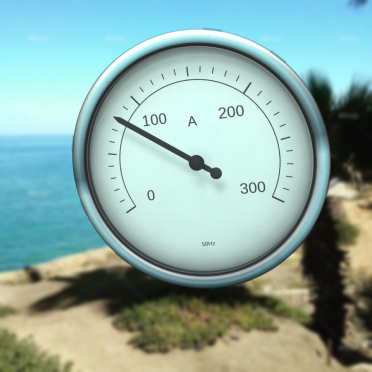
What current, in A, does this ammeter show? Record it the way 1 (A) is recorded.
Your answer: 80 (A)
